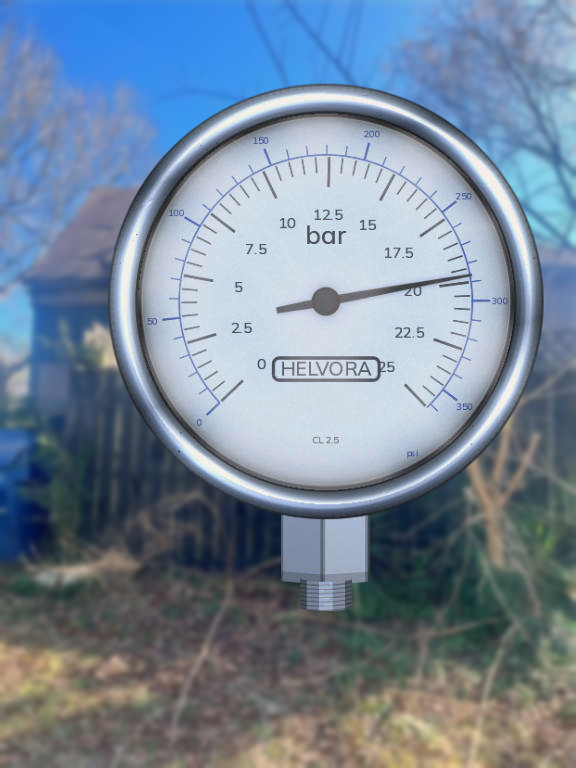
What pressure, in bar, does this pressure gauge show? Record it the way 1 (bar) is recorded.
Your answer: 19.75 (bar)
